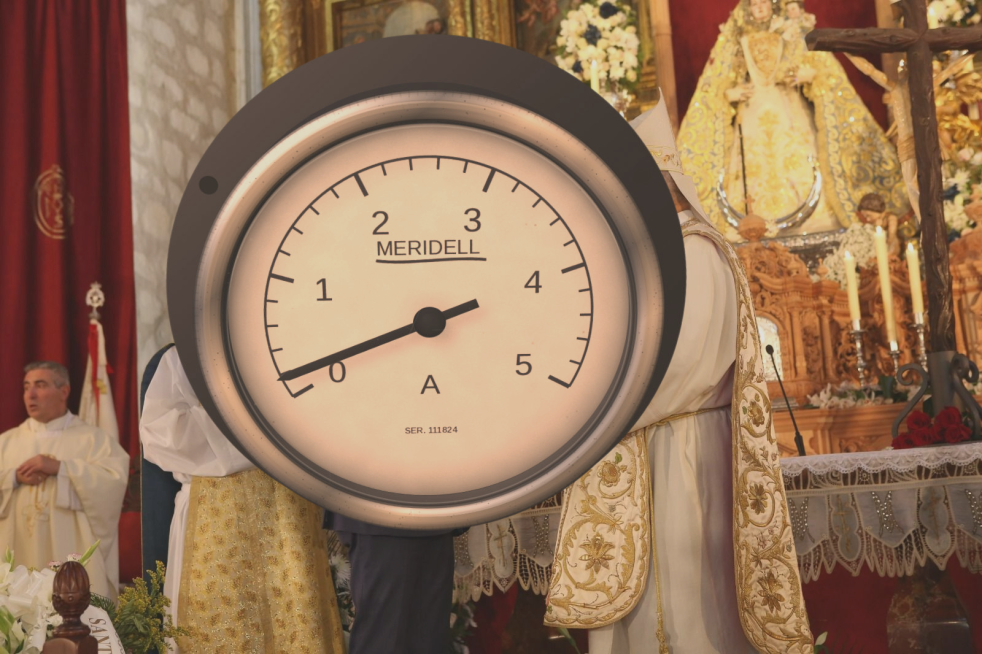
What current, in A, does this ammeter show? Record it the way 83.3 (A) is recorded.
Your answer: 0.2 (A)
